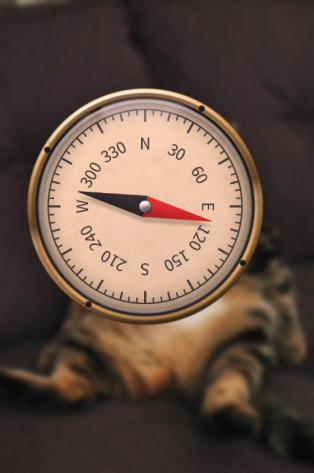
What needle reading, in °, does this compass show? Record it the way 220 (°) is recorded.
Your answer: 102.5 (°)
